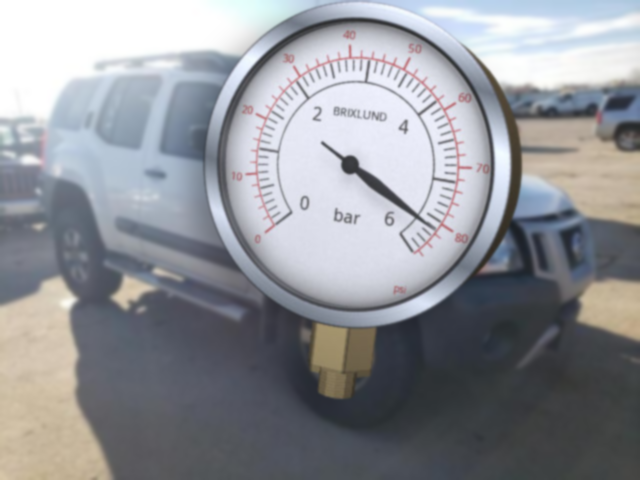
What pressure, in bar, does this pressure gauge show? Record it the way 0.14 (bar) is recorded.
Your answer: 5.6 (bar)
